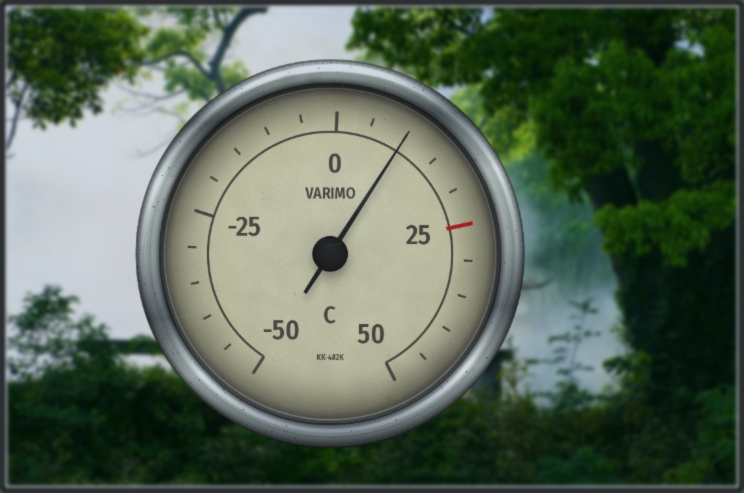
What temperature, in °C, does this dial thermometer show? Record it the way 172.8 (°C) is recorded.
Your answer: 10 (°C)
